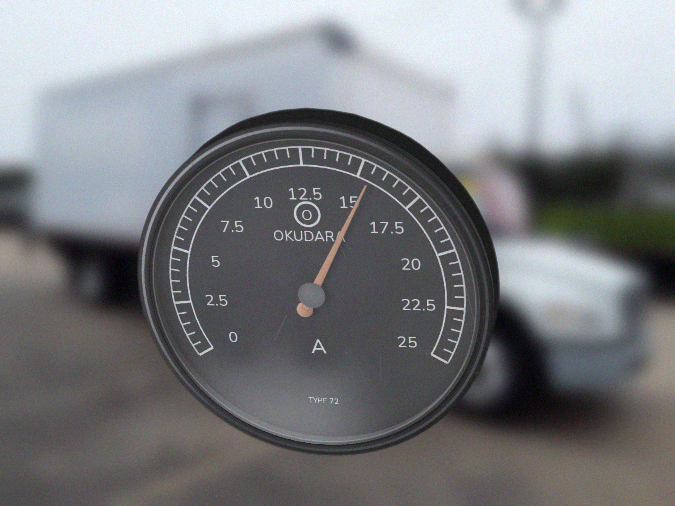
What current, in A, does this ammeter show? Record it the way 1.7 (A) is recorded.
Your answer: 15.5 (A)
